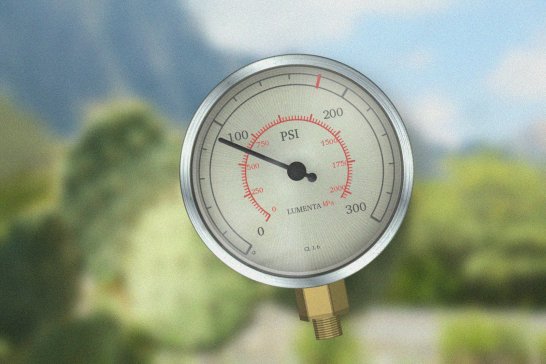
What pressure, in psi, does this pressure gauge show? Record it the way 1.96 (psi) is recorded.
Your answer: 90 (psi)
